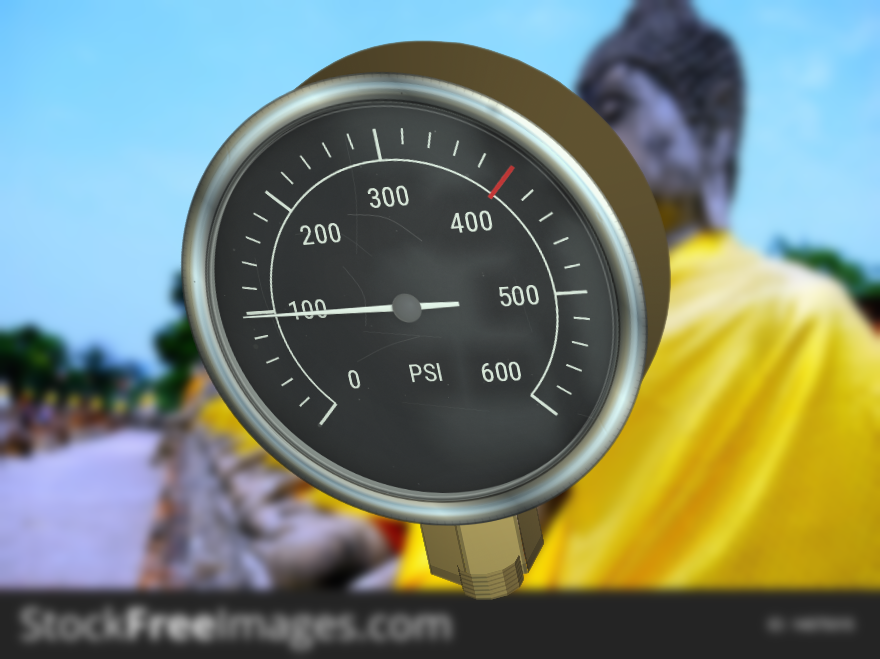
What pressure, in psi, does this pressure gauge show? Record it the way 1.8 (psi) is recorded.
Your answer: 100 (psi)
